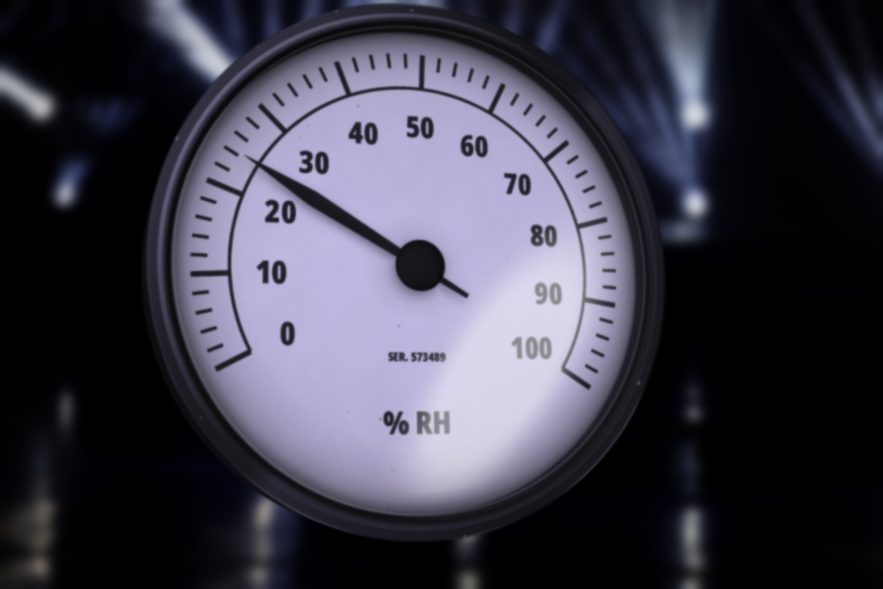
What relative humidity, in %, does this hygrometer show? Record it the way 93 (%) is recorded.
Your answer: 24 (%)
